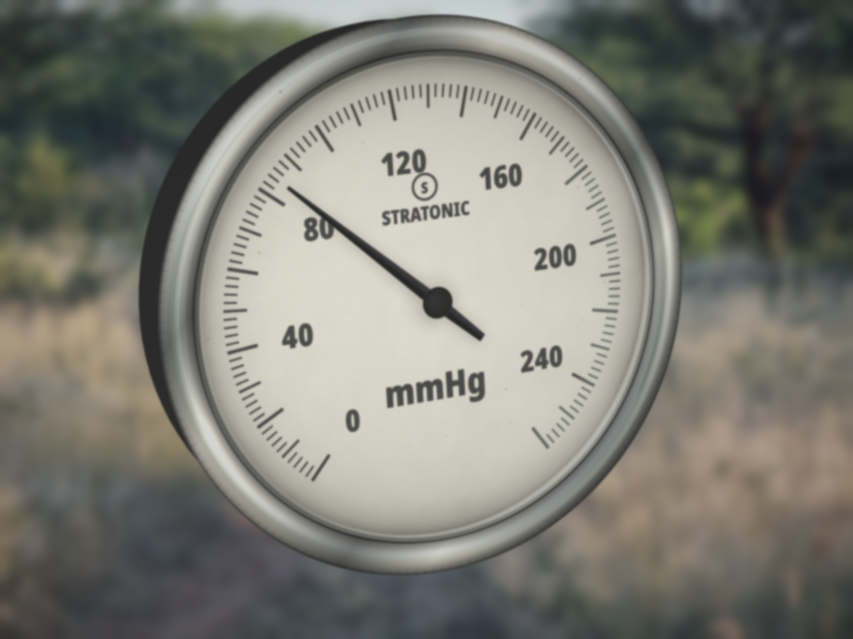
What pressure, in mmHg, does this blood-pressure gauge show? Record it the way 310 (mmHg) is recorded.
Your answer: 84 (mmHg)
